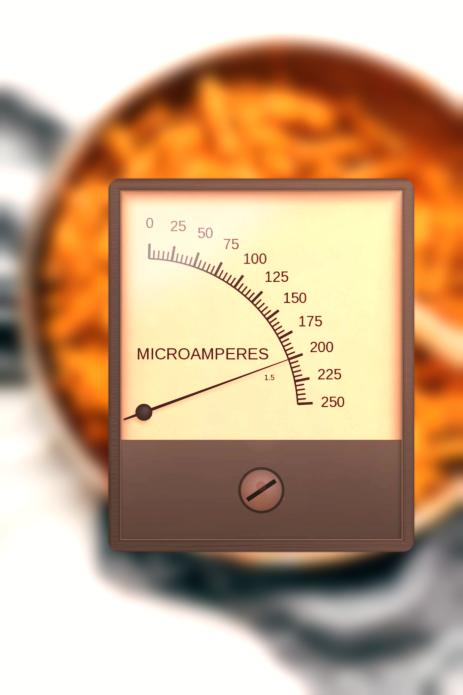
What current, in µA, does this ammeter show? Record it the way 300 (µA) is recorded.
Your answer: 200 (µA)
